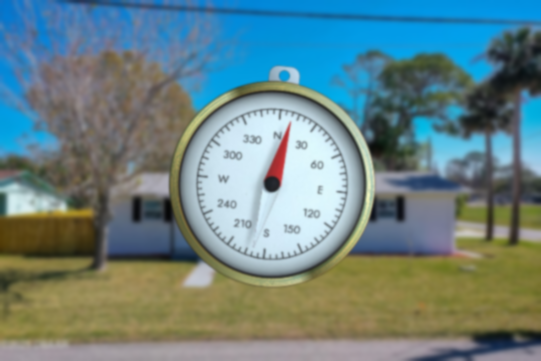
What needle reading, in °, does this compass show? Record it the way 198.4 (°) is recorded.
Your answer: 10 (°)
